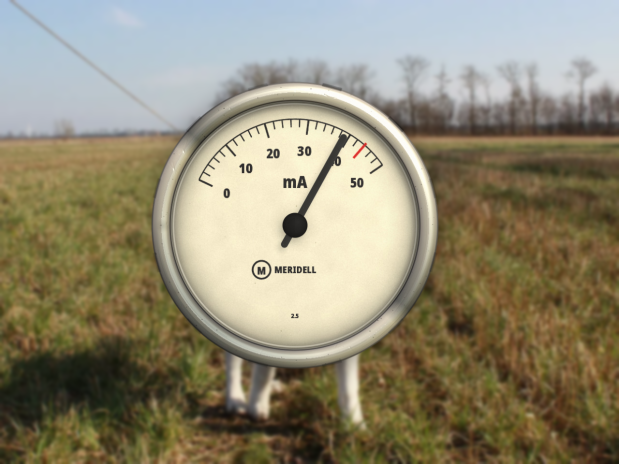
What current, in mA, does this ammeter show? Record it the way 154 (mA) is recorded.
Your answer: 39 (mA)
